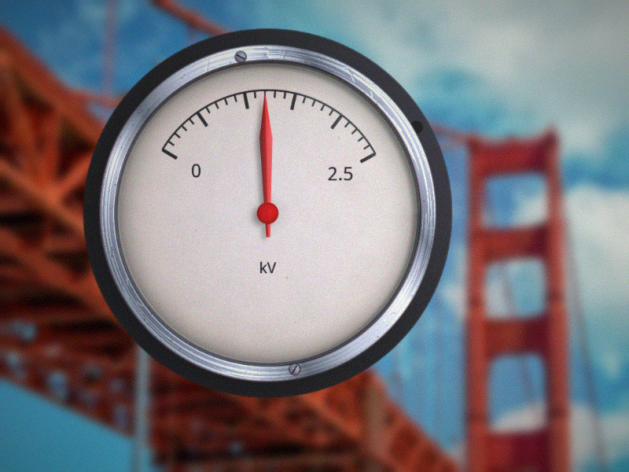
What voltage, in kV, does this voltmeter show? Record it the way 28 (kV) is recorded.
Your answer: 1.2 (kV)
